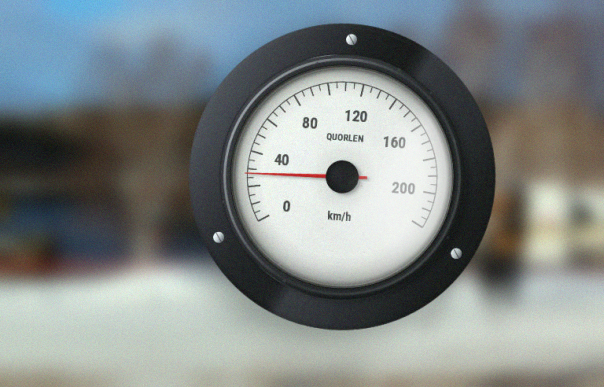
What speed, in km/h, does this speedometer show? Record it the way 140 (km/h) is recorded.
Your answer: 27.5 (km/h)
